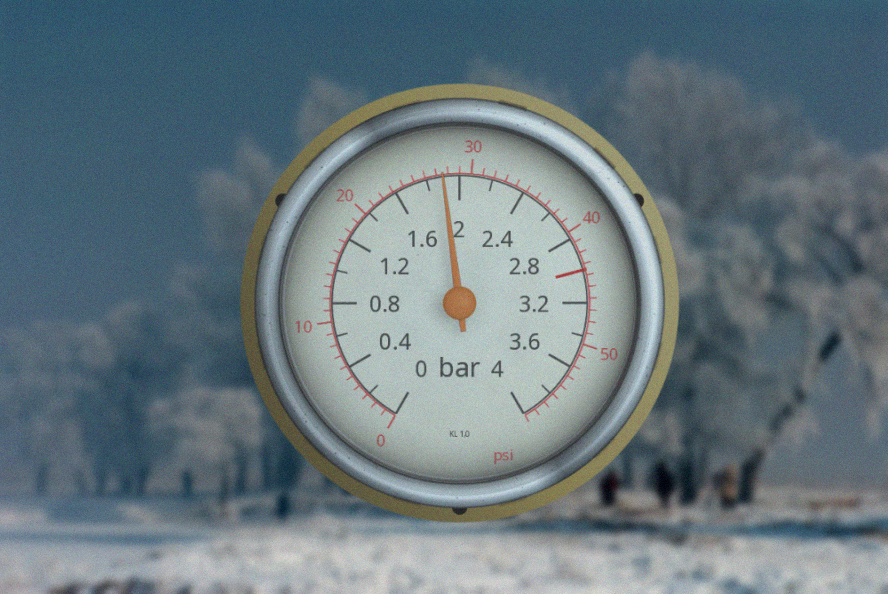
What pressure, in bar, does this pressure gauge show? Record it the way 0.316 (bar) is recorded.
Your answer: 1.9 (bar)
